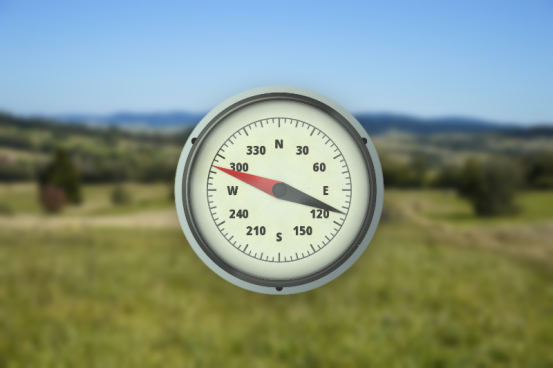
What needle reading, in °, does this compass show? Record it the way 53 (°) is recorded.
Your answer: 290 (°)
